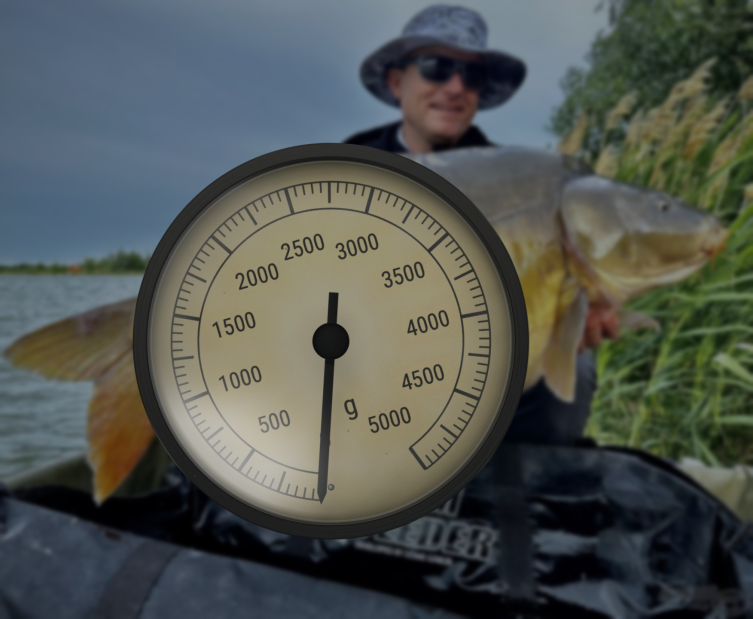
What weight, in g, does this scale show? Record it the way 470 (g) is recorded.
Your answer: 0 (g)
